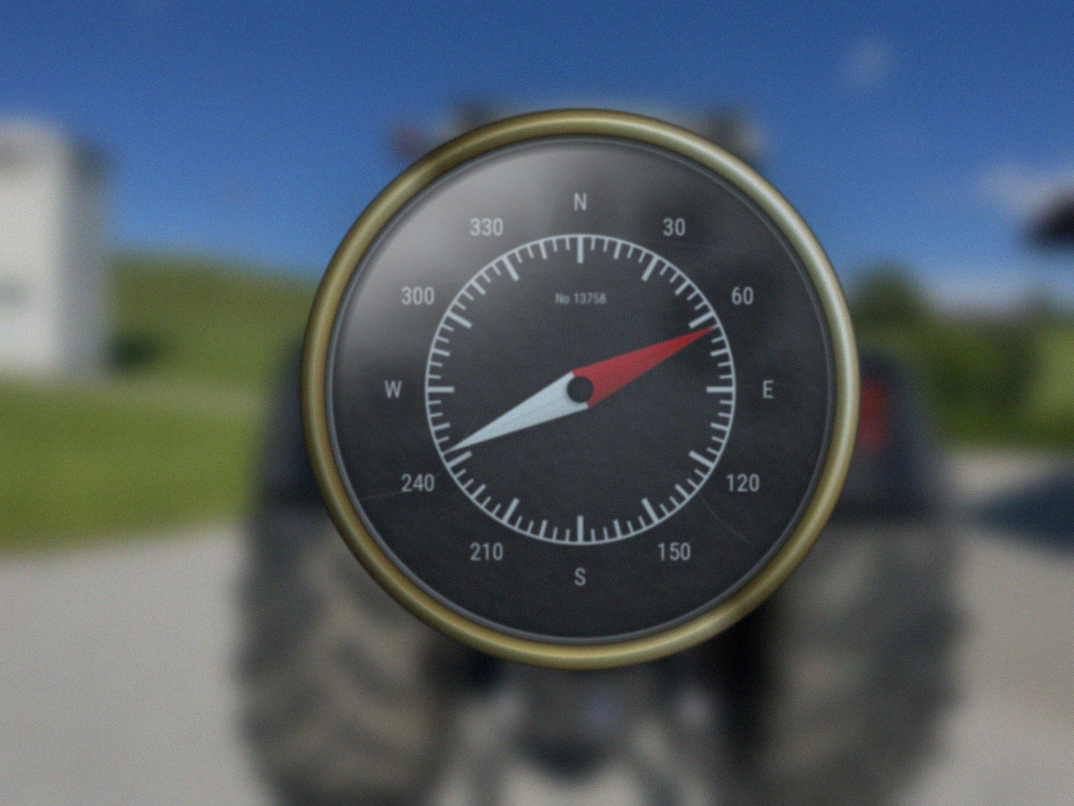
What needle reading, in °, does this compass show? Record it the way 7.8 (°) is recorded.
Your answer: 65 (°)
